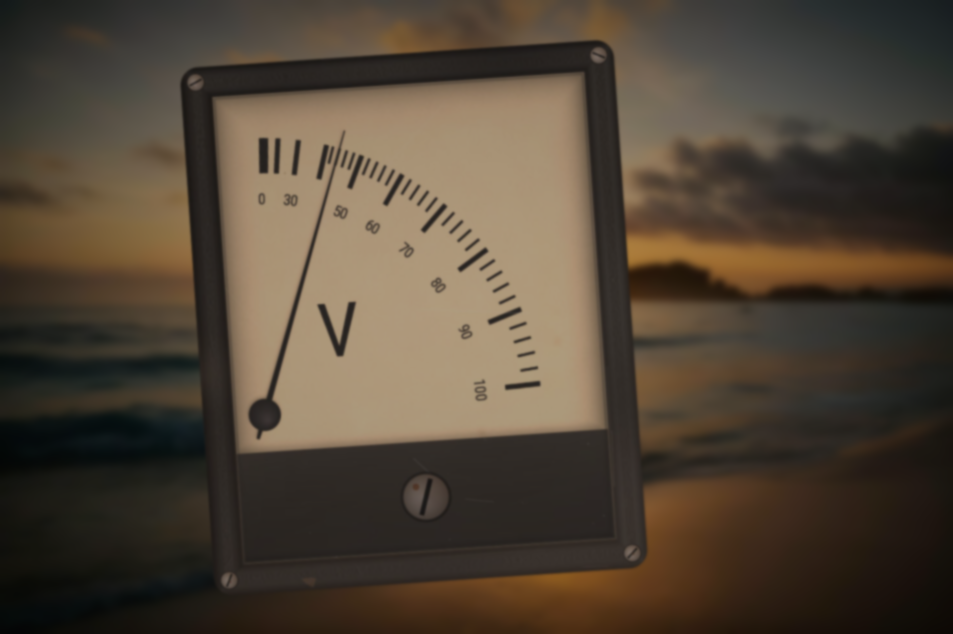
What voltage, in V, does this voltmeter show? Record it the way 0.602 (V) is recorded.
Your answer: 44 (V)
